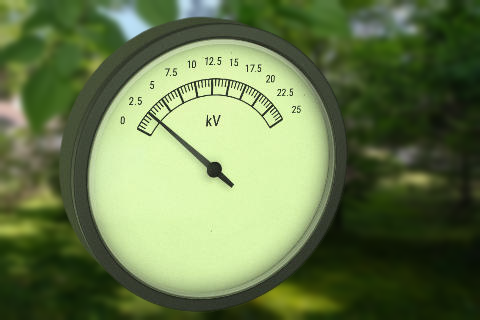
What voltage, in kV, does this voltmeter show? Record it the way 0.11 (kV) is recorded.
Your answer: 2.5 (kV)
